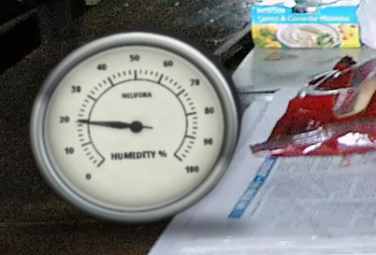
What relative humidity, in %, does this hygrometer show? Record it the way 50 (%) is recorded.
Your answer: 20 (%)
